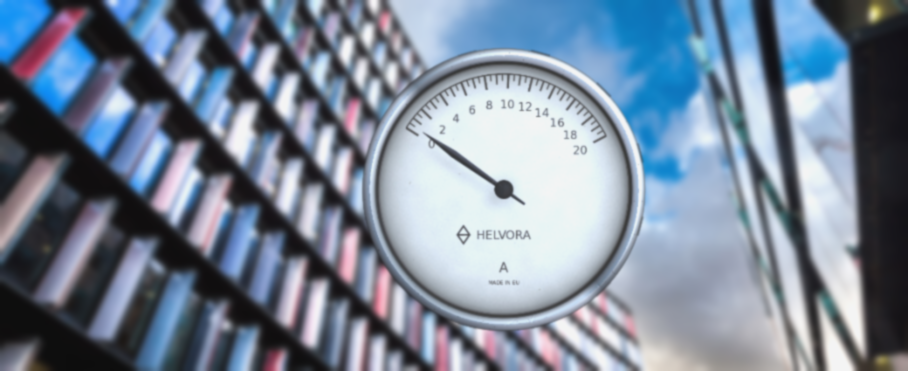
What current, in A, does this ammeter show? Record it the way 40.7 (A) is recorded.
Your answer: 0.5 (A)
